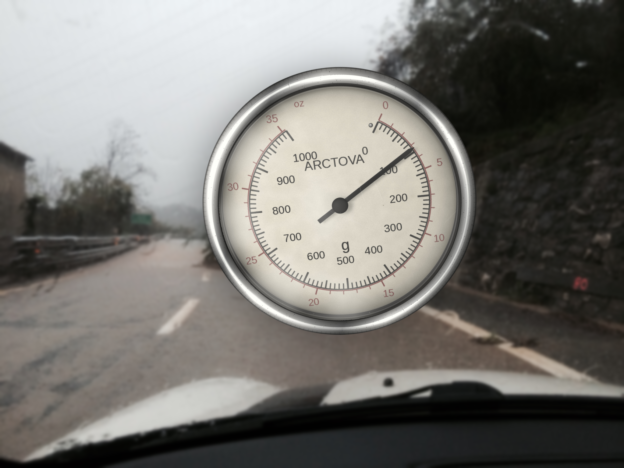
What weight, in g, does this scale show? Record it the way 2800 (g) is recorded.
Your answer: 90 (g)
